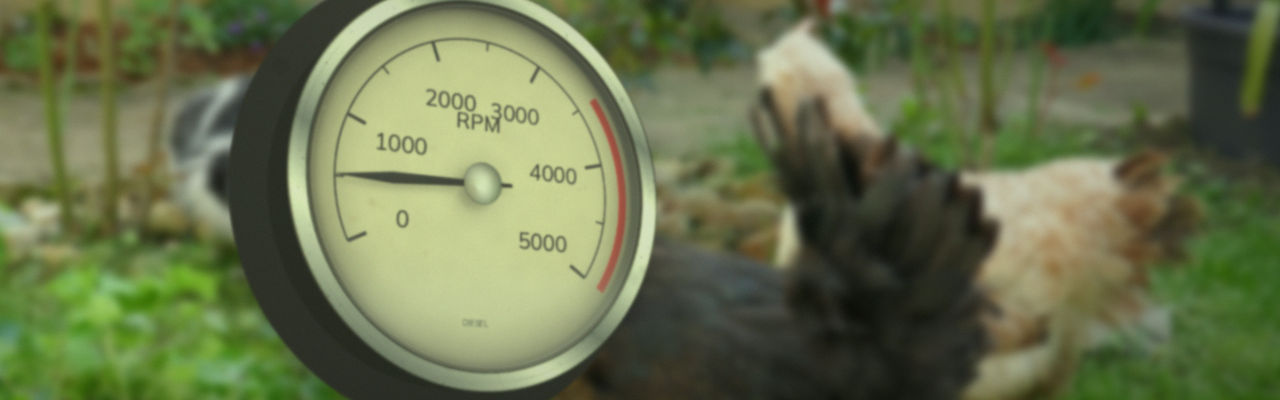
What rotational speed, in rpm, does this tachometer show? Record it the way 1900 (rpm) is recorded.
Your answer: 500 (rpm)
